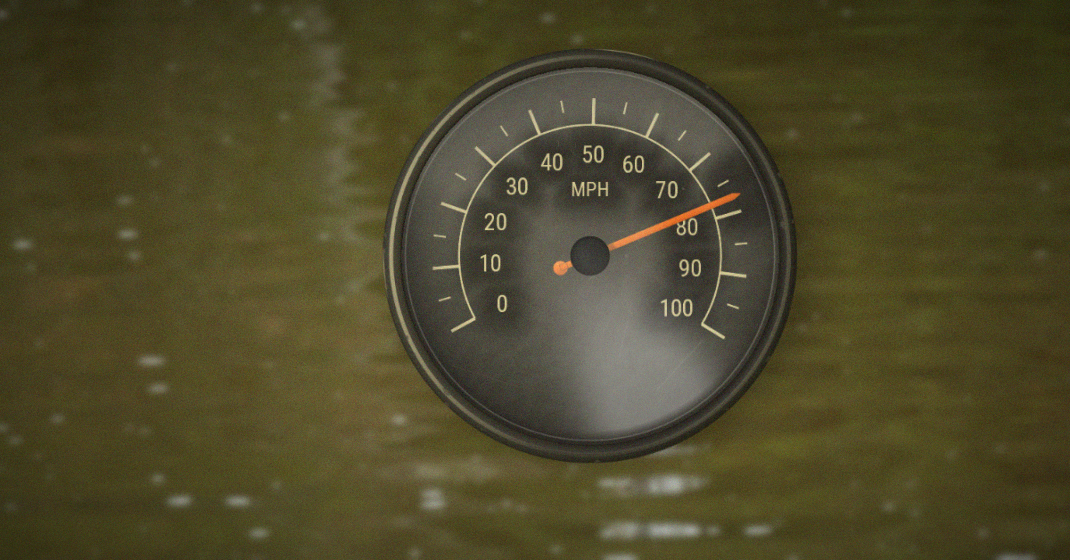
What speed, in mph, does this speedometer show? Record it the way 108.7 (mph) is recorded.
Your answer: 77.5 (mph)
